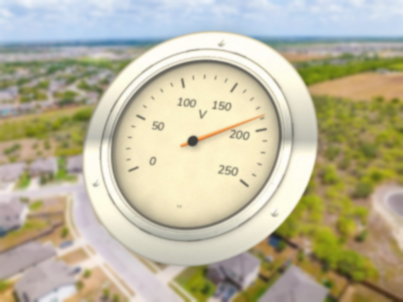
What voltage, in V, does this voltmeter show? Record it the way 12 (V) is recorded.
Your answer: 190 (V)
